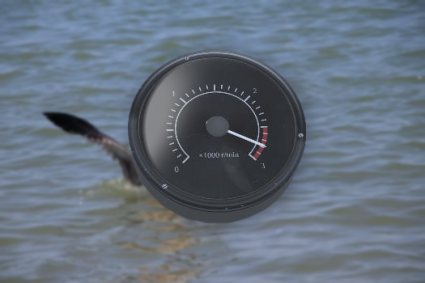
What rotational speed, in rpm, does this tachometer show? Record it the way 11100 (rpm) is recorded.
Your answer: 2800 (rpm)
